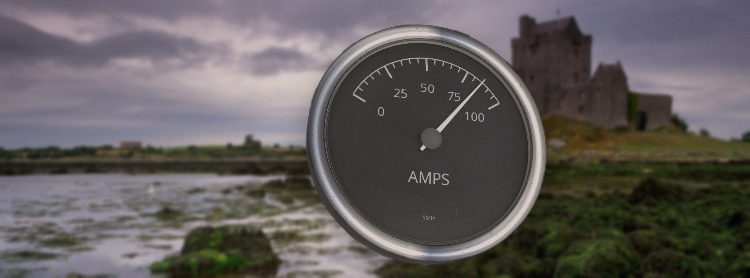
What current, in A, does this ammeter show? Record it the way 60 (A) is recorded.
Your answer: 85 (A)
